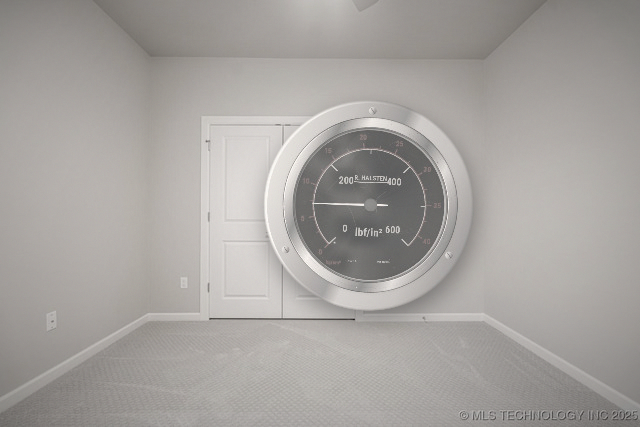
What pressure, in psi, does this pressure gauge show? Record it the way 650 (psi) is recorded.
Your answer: 100 (psi)
